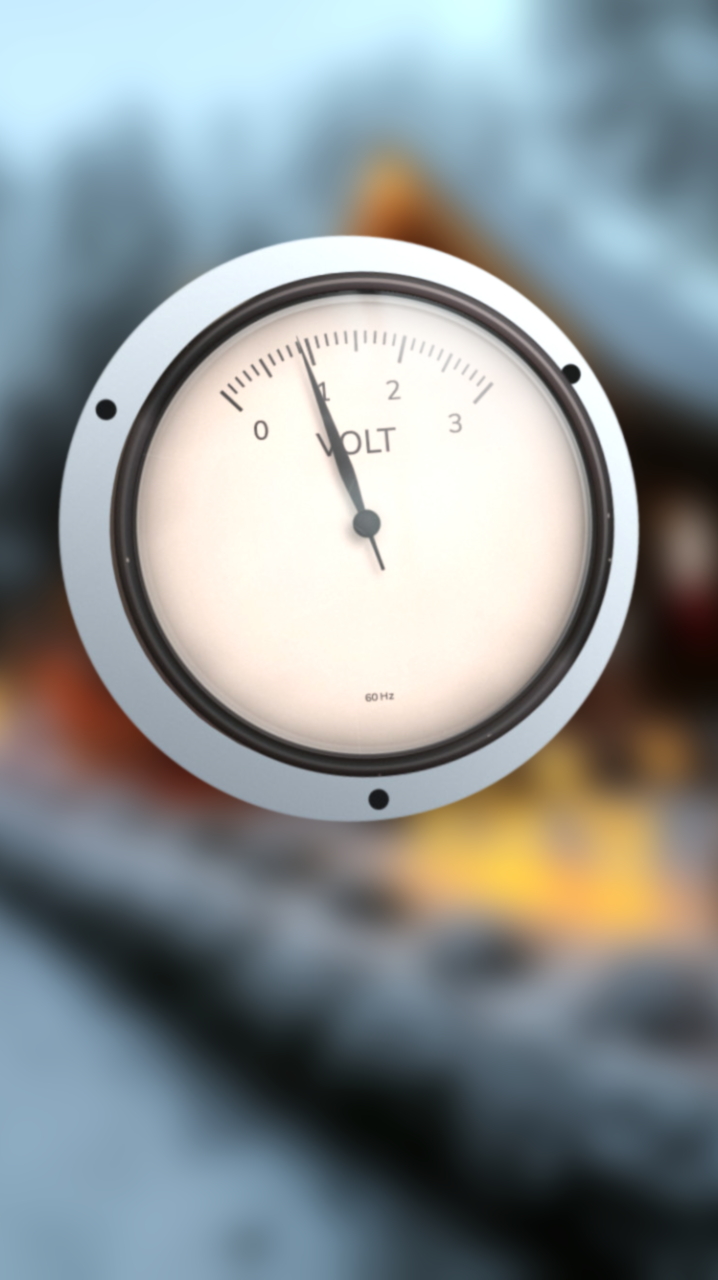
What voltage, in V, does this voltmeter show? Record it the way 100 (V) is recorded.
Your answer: 0.9 (V)
